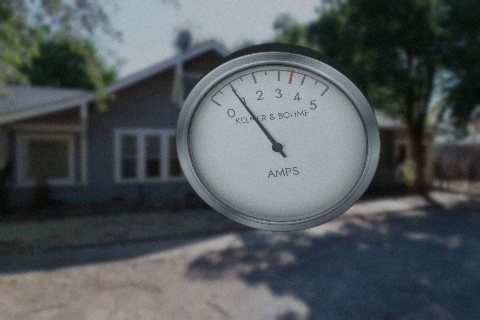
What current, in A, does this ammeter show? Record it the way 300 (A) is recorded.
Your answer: 1 (A)
